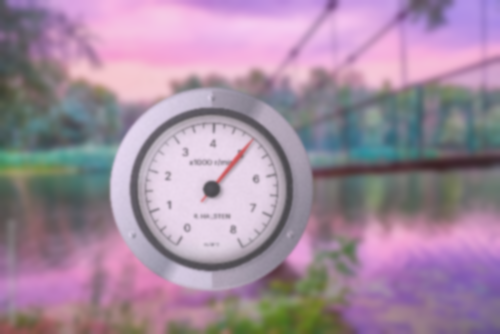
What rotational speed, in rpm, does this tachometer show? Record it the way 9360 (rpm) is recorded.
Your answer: 5000 (rpm)
